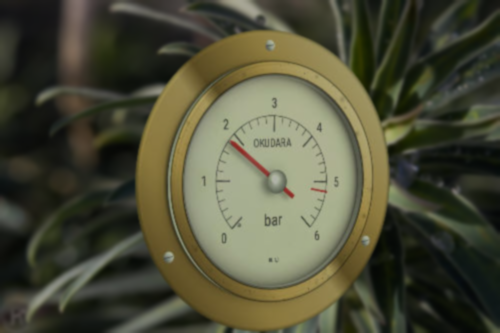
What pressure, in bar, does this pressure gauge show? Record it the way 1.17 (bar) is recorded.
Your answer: 1.8 (bar)
